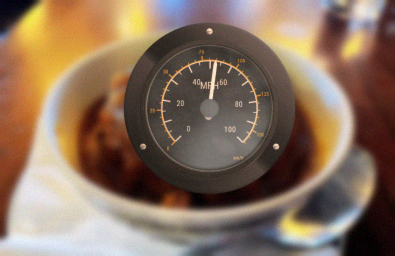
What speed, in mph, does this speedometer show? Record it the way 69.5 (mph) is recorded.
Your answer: 52.5 (mph)
